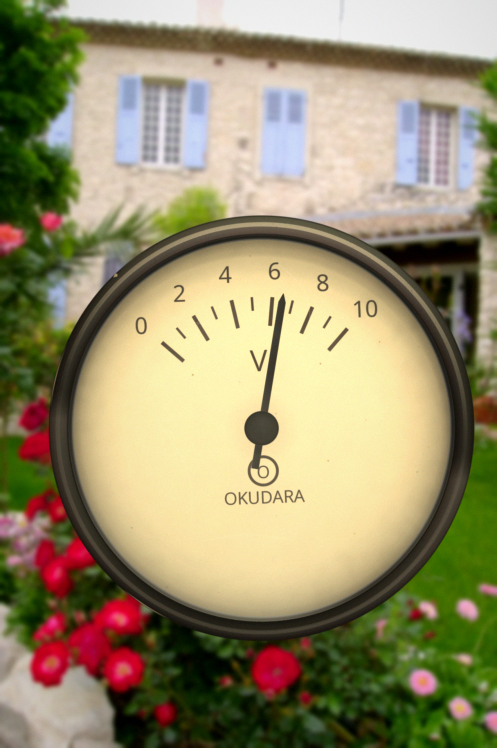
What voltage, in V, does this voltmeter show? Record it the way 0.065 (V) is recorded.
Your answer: 6.5 (V)
